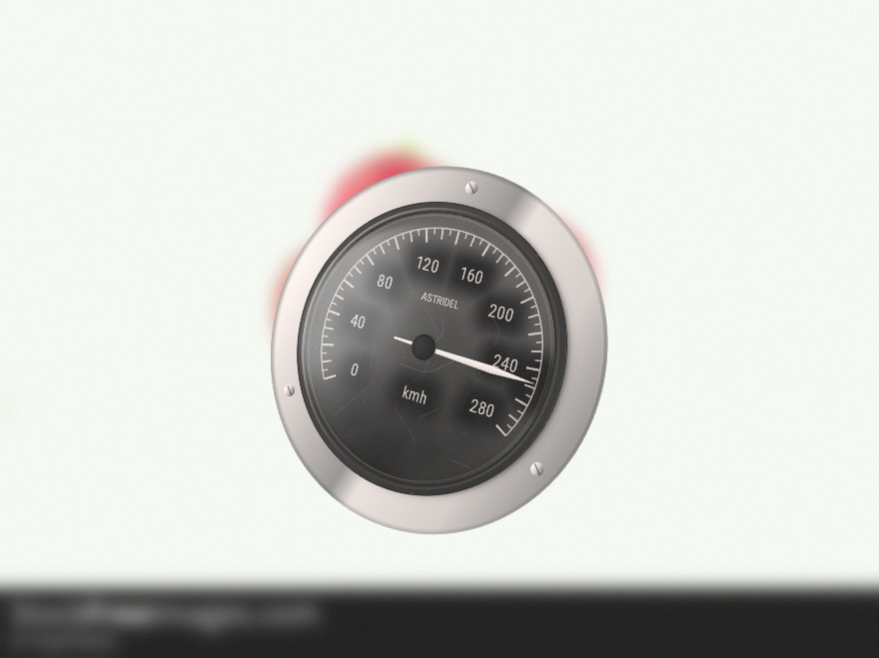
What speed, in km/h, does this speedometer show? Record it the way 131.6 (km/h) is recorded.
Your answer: 247.5 (km/h)
